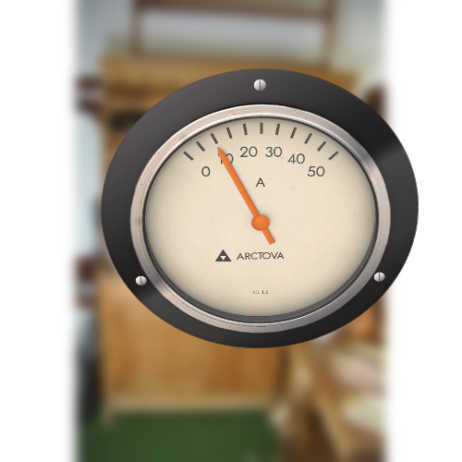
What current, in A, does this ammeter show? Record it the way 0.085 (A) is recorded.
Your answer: 10 (A)
